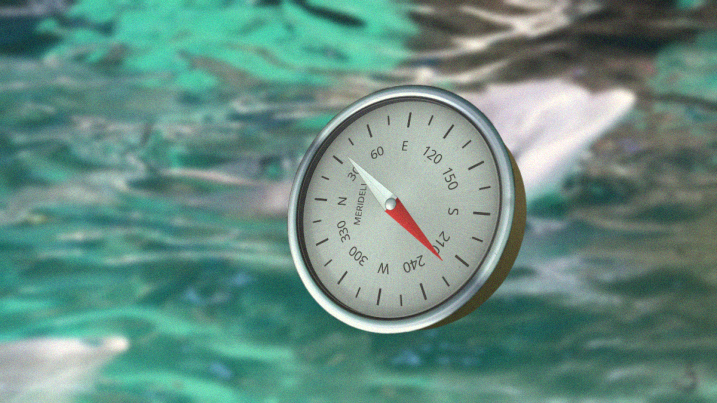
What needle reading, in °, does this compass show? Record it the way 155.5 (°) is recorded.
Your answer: 217.5 (°)
